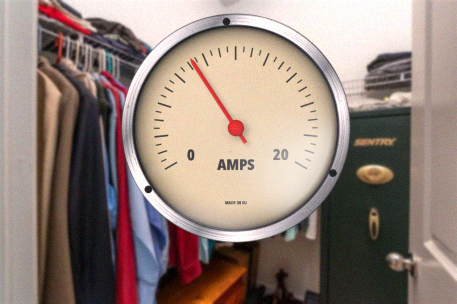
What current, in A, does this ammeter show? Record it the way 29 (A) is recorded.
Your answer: 7.25 (A)
